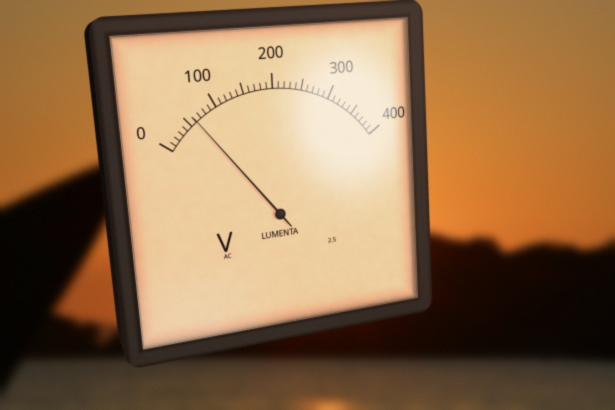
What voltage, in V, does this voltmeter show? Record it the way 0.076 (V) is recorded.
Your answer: 60 (V)
